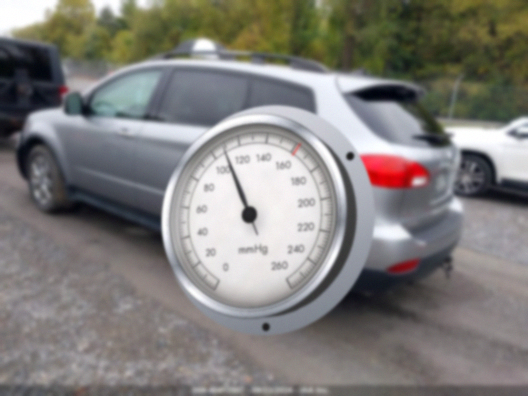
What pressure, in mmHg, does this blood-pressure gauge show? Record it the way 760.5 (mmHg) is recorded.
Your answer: 110 (mmHg)
